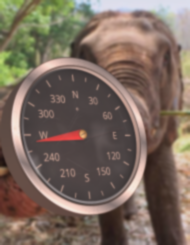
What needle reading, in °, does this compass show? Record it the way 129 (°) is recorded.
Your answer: 262.5 (°)
